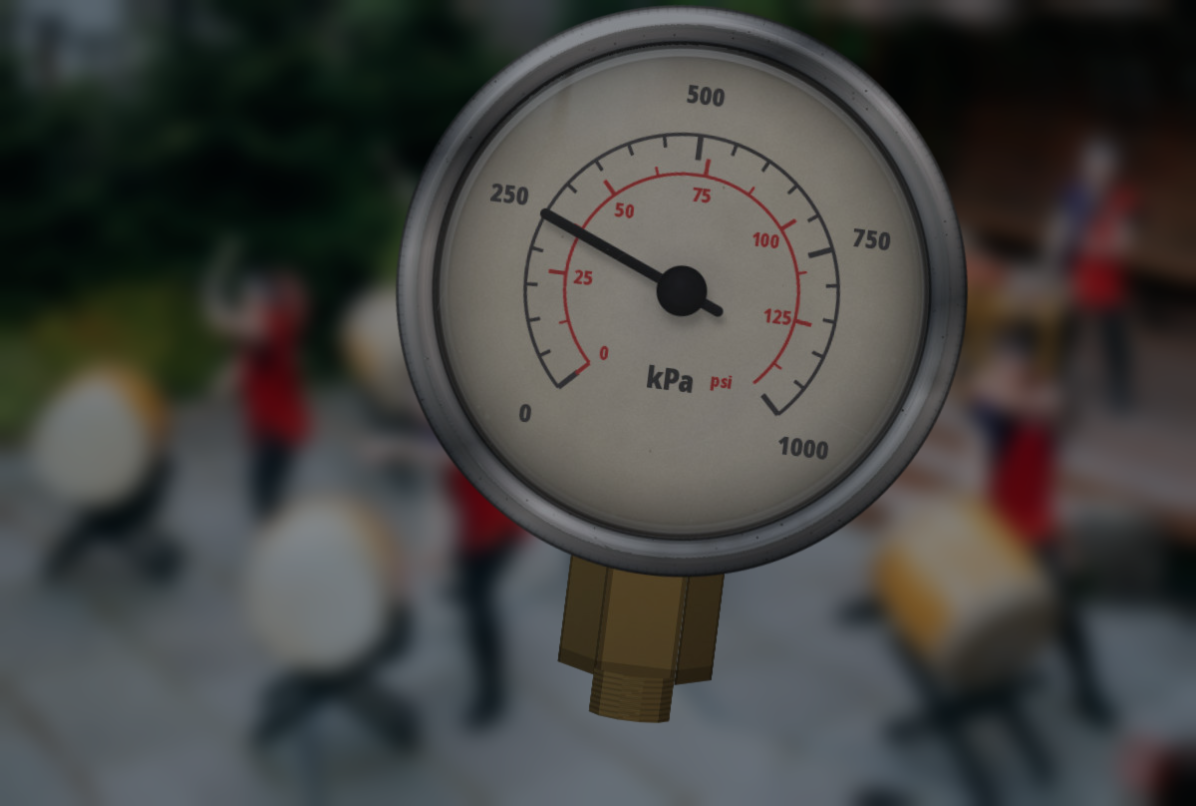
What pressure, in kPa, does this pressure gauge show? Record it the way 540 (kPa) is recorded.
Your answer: 250 (kPa)
